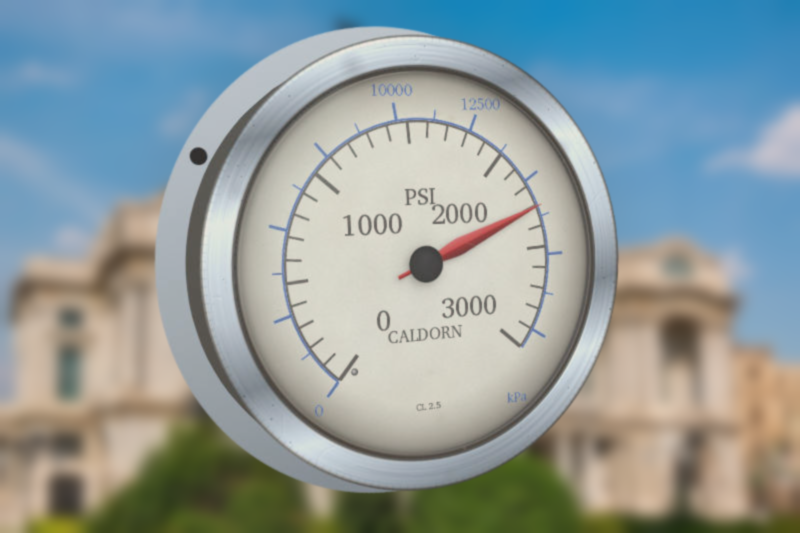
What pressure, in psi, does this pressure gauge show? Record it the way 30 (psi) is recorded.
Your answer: 2300 (psi)
